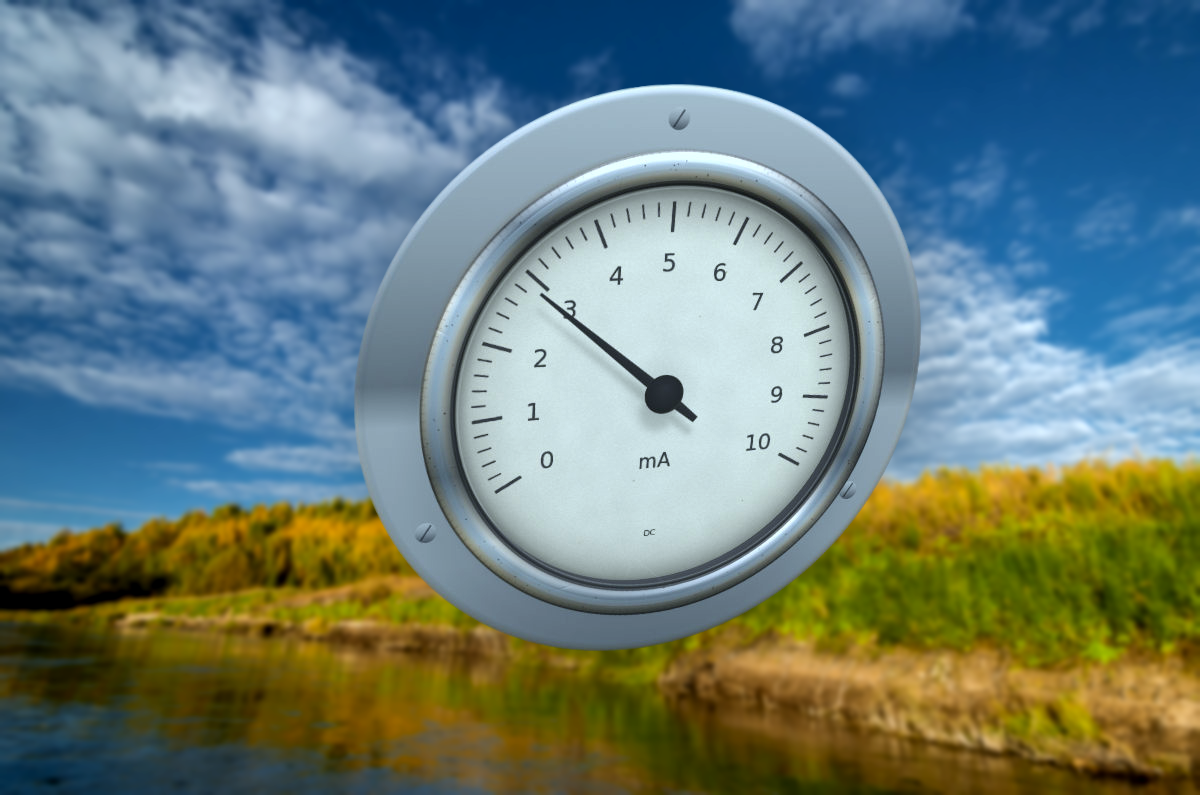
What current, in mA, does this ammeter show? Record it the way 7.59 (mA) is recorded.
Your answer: 2.9 (mA)
